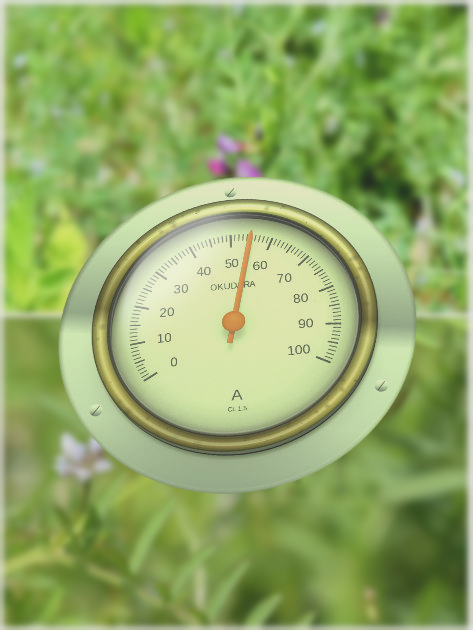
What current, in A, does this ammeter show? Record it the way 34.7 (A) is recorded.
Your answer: 55 (A)
